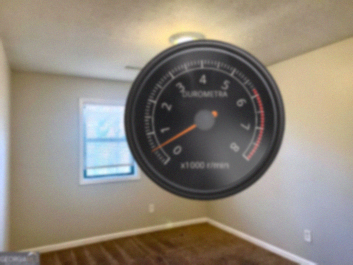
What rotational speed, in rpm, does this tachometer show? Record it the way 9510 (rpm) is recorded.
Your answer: 500 (rpm)
